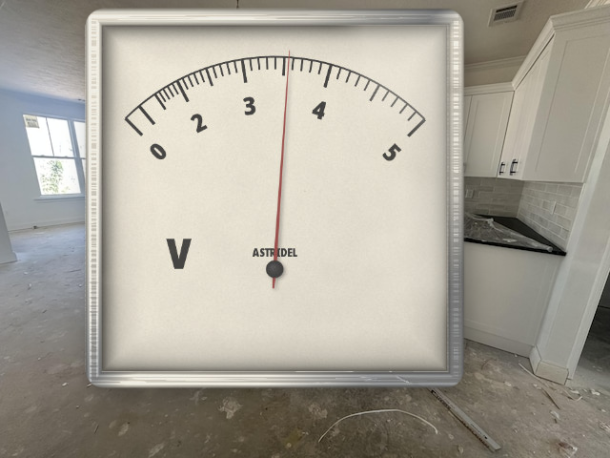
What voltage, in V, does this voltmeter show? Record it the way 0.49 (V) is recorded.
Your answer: 3.55 (V)
